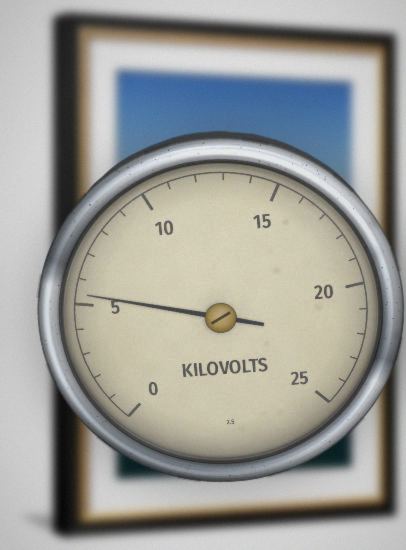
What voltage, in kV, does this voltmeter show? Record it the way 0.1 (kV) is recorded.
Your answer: 5.5 (kV)
